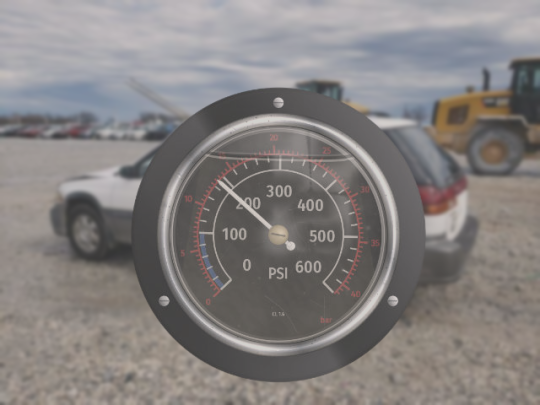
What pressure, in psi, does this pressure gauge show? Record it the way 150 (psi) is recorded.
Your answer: 190 (psi)
